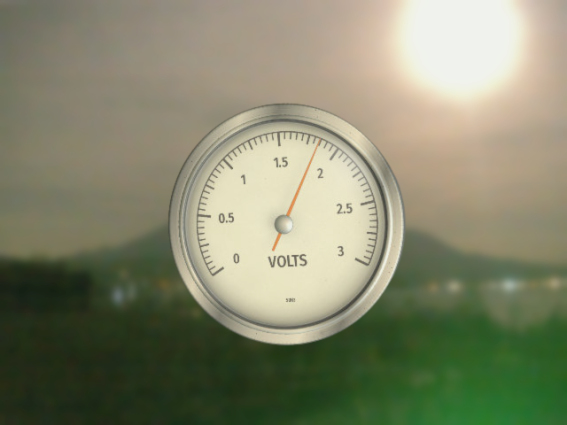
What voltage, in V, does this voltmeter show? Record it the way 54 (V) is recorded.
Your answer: 1.85 (V)
